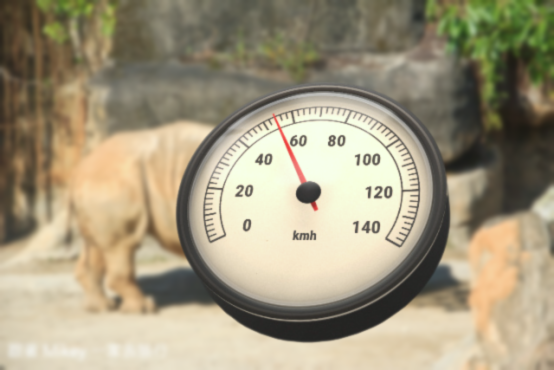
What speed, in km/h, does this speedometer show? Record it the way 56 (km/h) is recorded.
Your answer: 54 (km/h)
